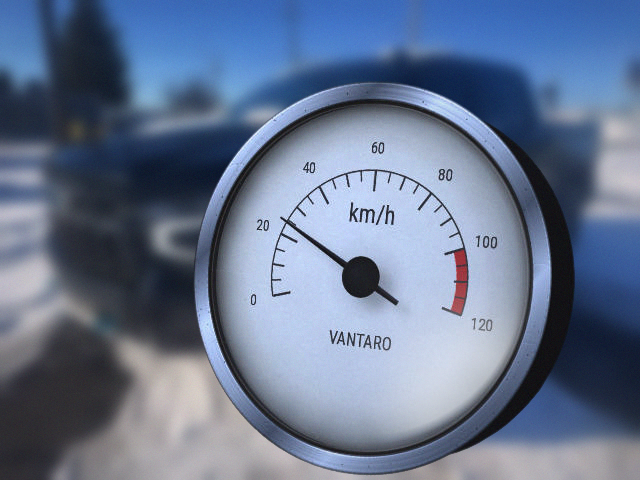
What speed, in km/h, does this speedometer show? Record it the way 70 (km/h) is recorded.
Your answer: 25 (km/h)
